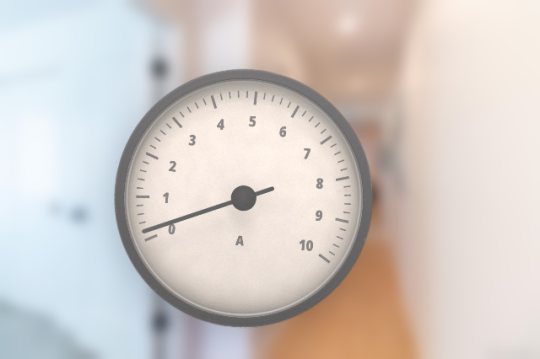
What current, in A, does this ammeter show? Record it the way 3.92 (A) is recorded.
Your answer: 0.2 (A)
